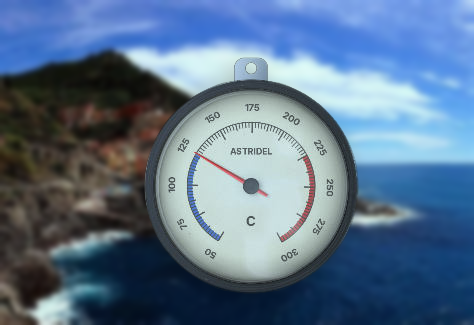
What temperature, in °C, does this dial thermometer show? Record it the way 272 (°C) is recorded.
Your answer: 125 (°C)
